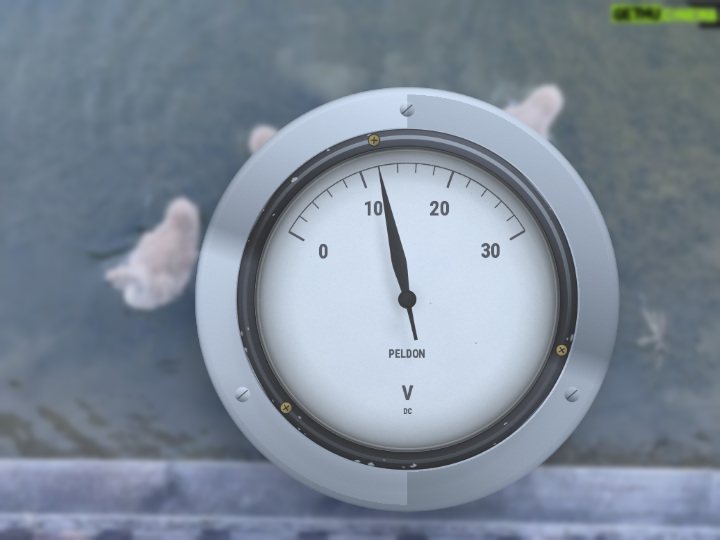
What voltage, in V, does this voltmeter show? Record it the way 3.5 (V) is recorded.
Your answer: 12 (V)
